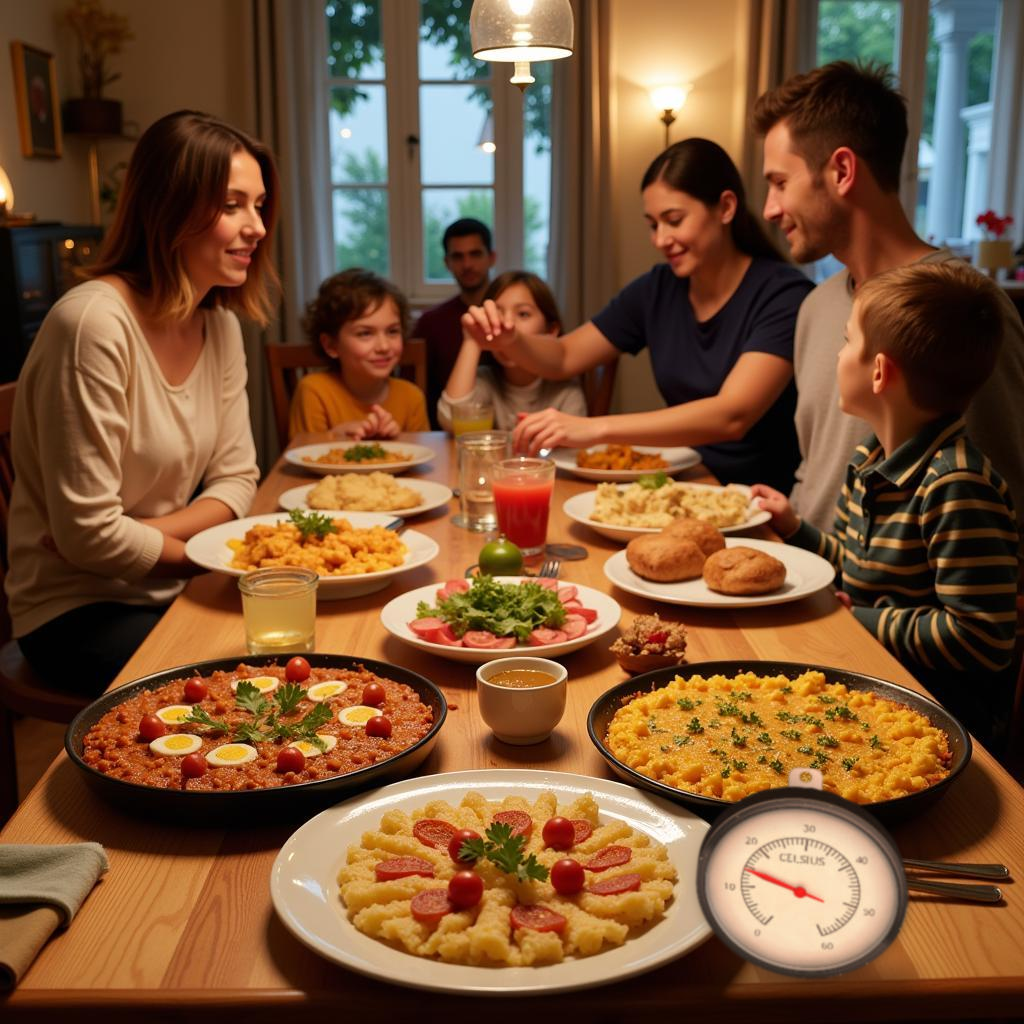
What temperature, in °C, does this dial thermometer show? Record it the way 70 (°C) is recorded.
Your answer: 15 (°C)
